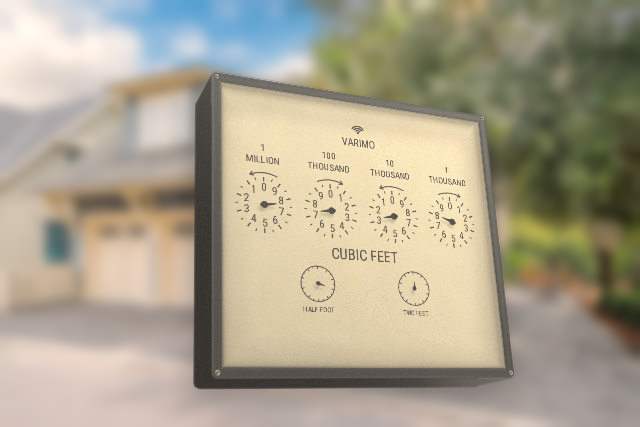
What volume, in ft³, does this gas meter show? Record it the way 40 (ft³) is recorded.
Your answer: 772800 (ft³)
